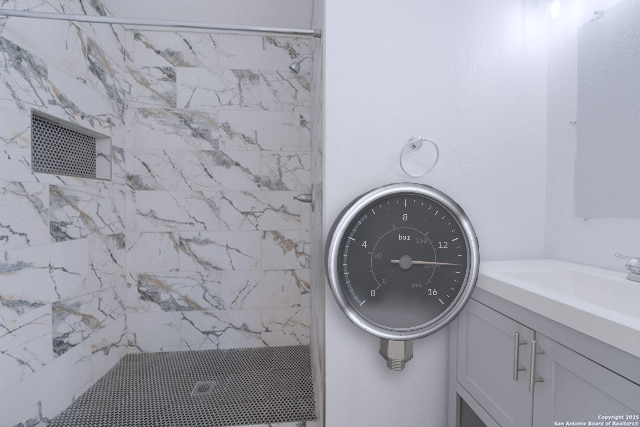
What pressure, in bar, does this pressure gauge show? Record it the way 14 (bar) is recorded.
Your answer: 13.5 (bar)
